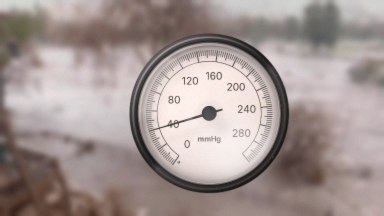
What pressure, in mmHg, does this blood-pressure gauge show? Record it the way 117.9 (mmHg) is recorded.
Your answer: 40 (mmHg)
